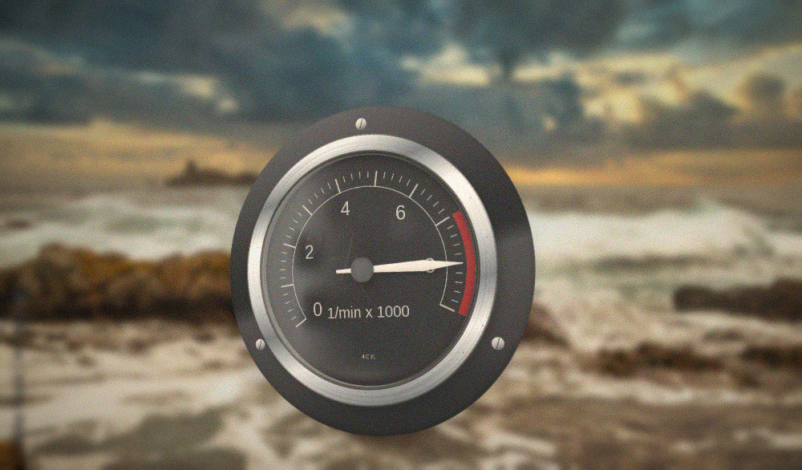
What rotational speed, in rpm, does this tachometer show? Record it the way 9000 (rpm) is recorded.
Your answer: 8000 (rpm)
